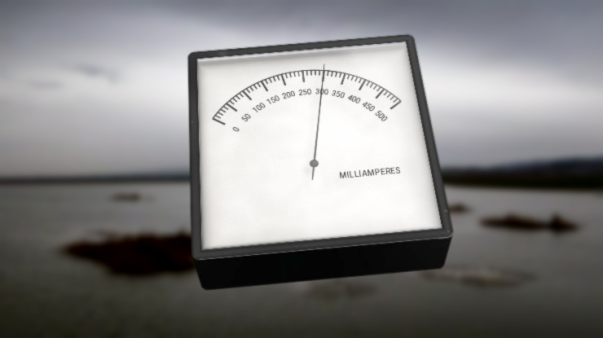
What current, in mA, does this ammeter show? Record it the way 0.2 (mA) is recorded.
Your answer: 300 (mA)
